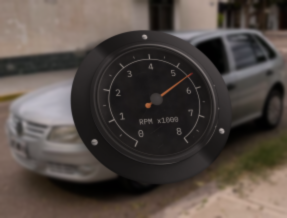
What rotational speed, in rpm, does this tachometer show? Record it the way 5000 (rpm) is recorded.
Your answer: 5500 (rpm)
